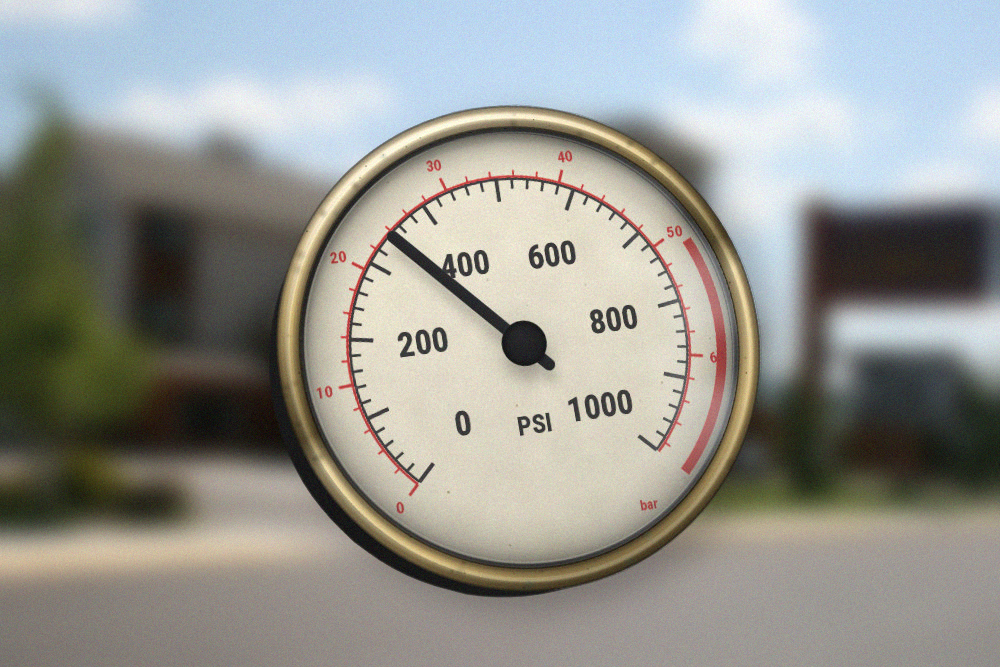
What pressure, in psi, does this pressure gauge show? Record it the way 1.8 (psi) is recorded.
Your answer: 340 (psi)
